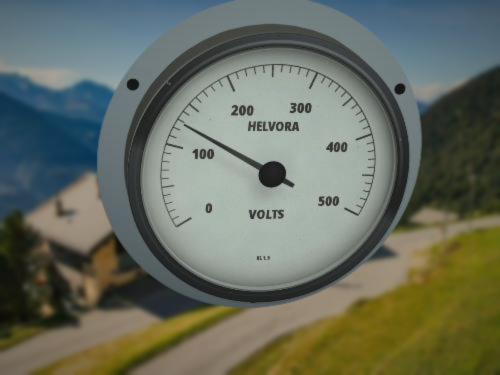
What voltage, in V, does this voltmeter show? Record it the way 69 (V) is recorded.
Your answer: 130 (V)
